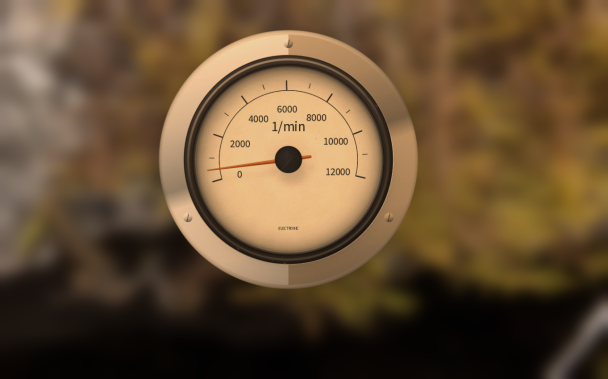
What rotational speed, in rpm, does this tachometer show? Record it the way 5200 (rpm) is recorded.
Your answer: 500 (rpm)
